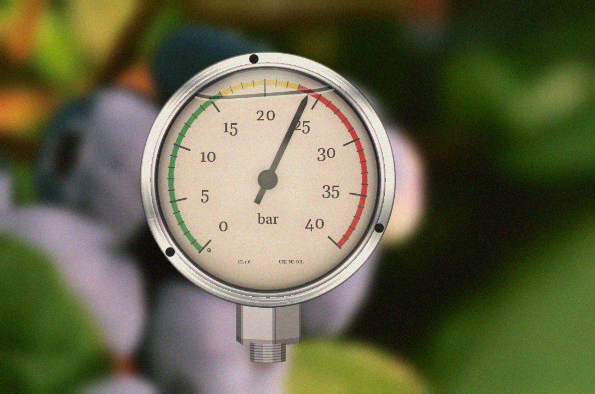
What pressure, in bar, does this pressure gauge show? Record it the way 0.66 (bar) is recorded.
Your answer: 24 (bar)
